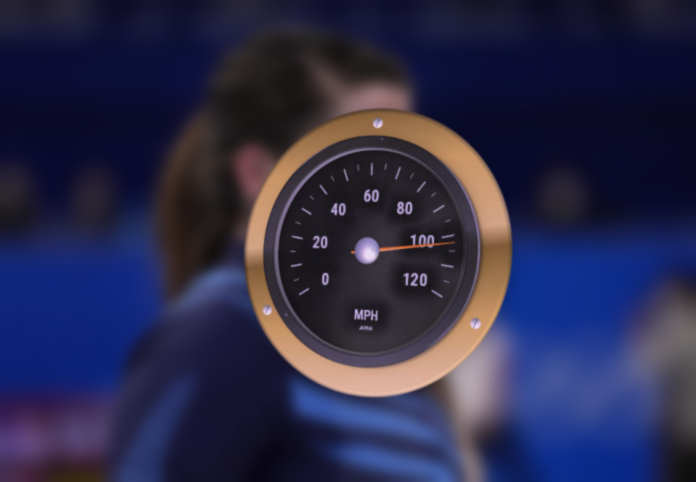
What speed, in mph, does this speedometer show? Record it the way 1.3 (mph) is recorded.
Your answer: 102.5 (mph)
